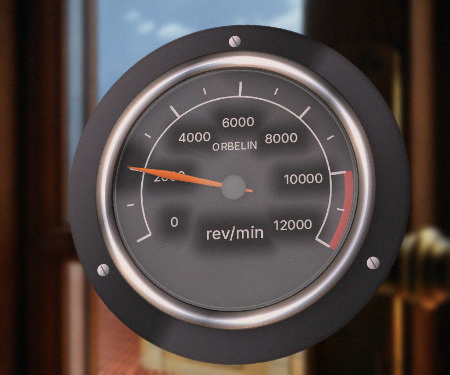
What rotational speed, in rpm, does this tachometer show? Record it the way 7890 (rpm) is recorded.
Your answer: 2000 (rpm)
